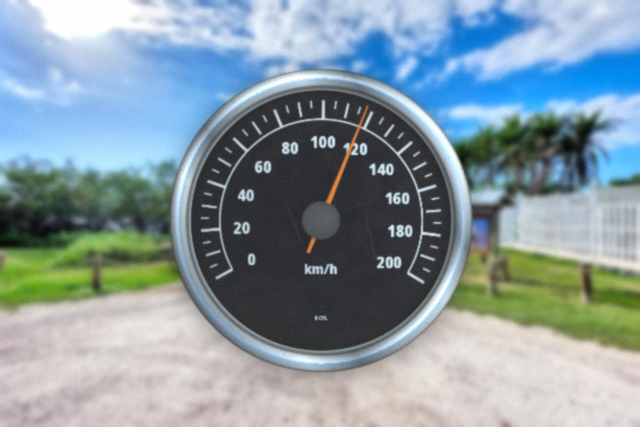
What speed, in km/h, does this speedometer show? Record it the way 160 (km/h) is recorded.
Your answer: 117.5 (km/h)
